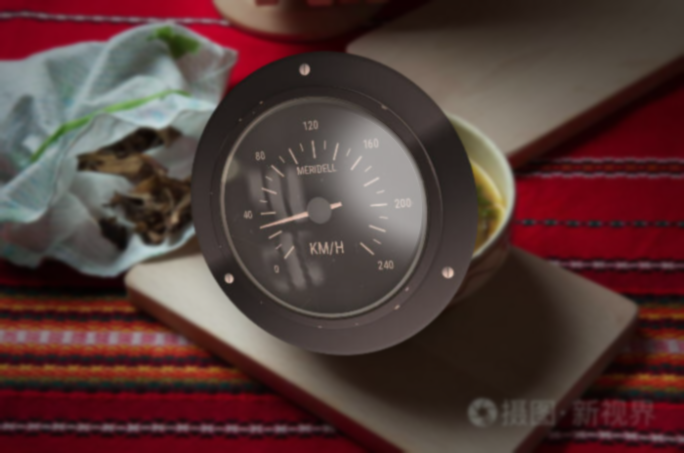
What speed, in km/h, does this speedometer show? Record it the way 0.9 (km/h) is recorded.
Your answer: 30 (km/h)
